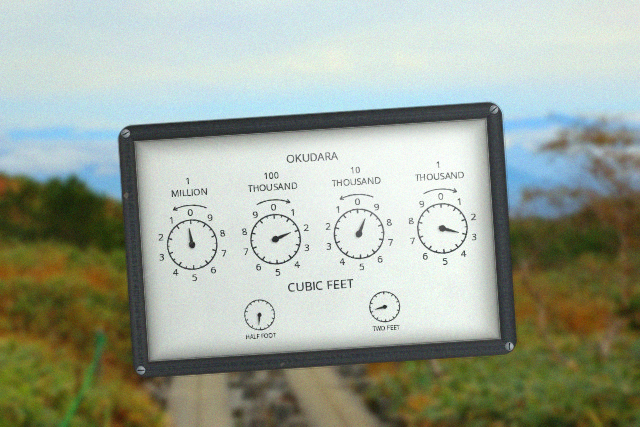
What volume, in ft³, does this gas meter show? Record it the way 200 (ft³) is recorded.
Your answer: 19300 (ft³)
